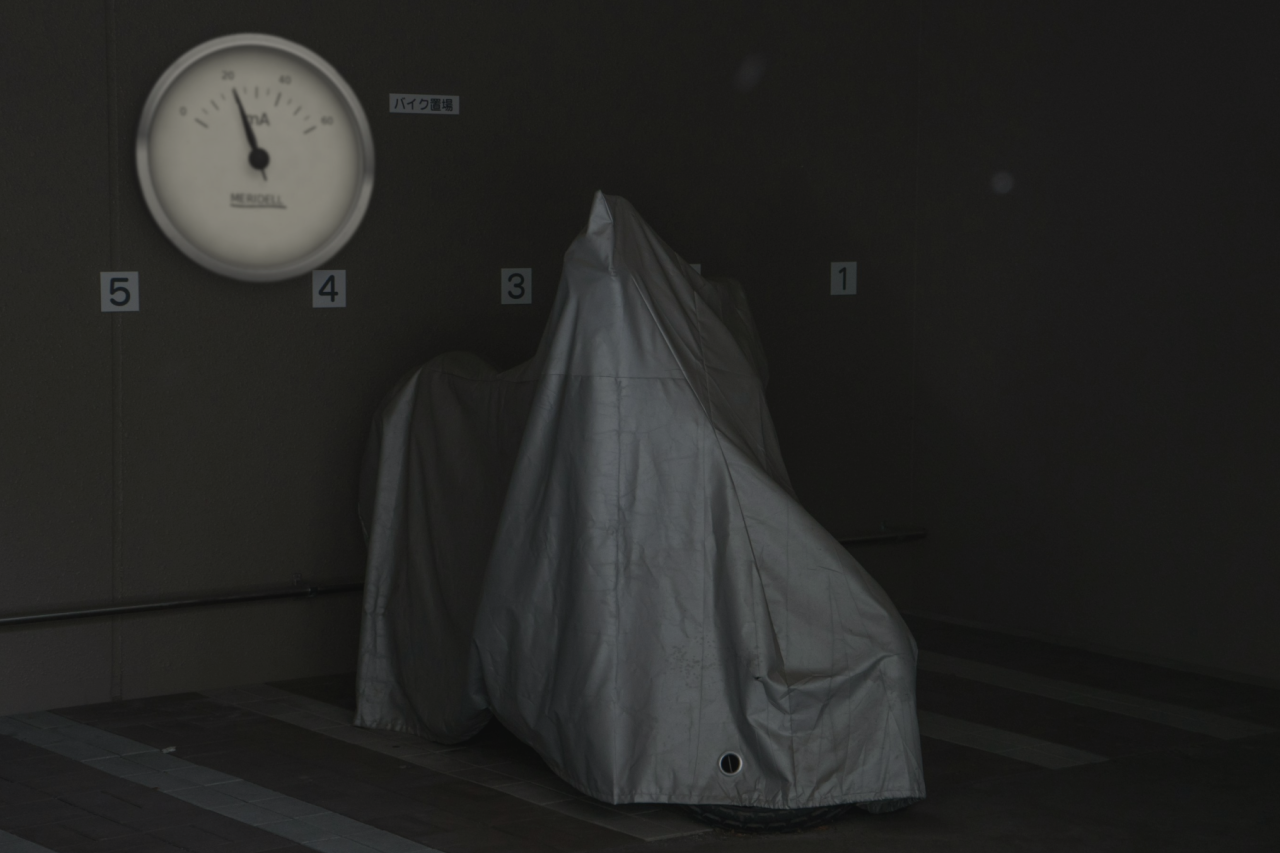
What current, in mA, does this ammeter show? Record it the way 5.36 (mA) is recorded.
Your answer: 20 (mA)
